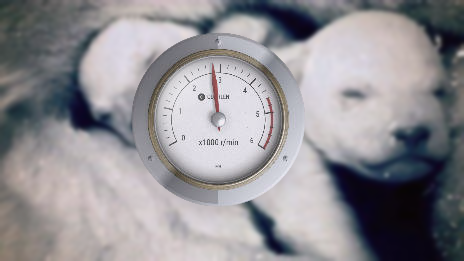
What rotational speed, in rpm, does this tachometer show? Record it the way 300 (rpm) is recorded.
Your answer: 2800 (rpm)
